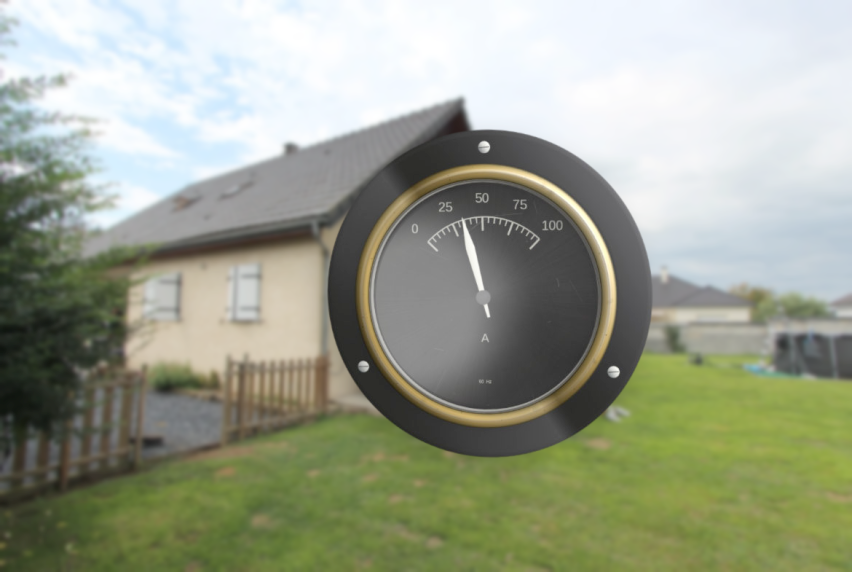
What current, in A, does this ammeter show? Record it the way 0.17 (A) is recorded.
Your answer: 35 (A)
